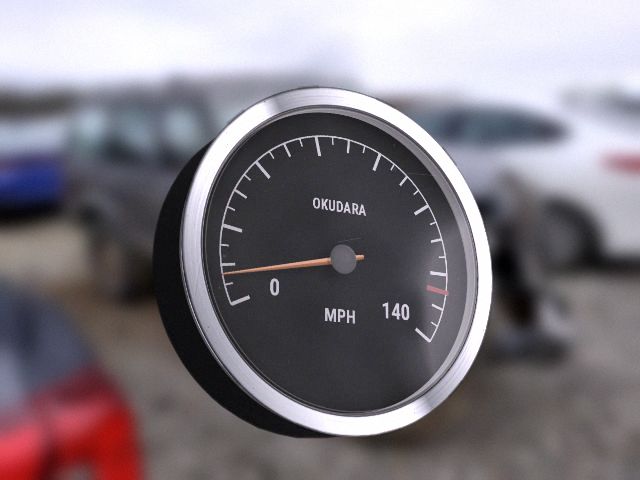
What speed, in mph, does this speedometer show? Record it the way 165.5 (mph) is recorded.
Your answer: 7.5 (mph)
